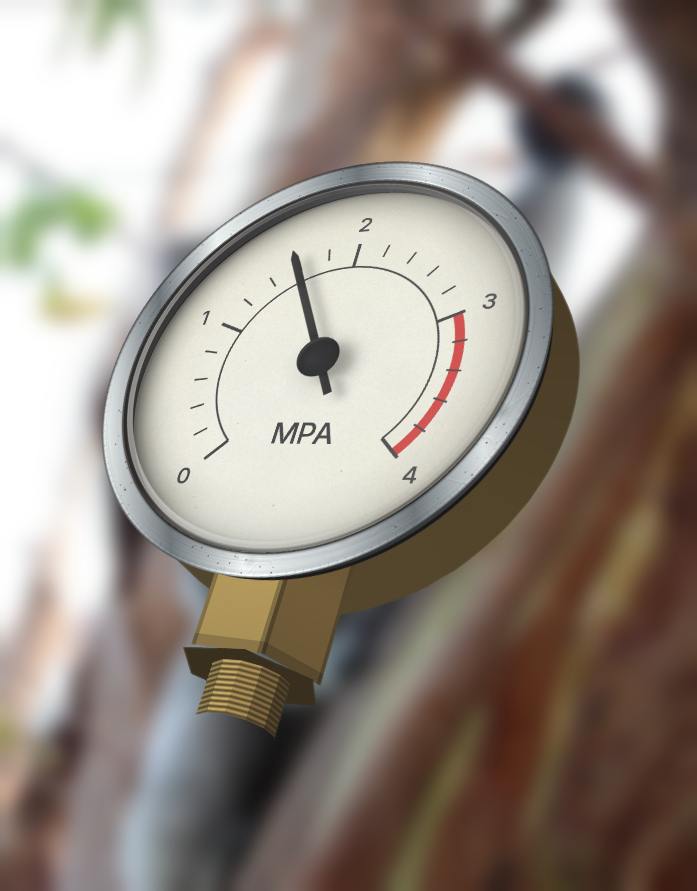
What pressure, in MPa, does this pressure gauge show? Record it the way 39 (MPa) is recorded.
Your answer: 1.6 (MPa)
